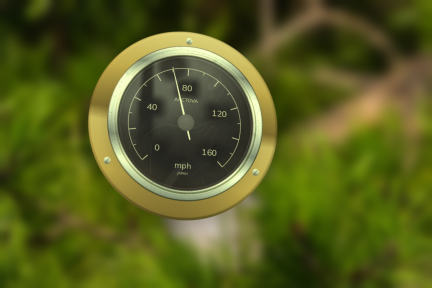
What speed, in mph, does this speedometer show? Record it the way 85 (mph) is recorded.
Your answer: 70 (mph)
